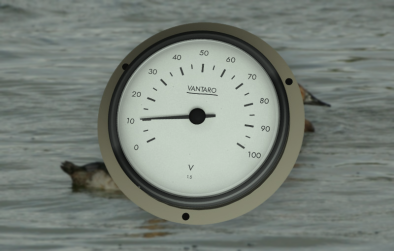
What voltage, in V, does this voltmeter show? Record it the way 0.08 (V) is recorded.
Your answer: 10 (V)
